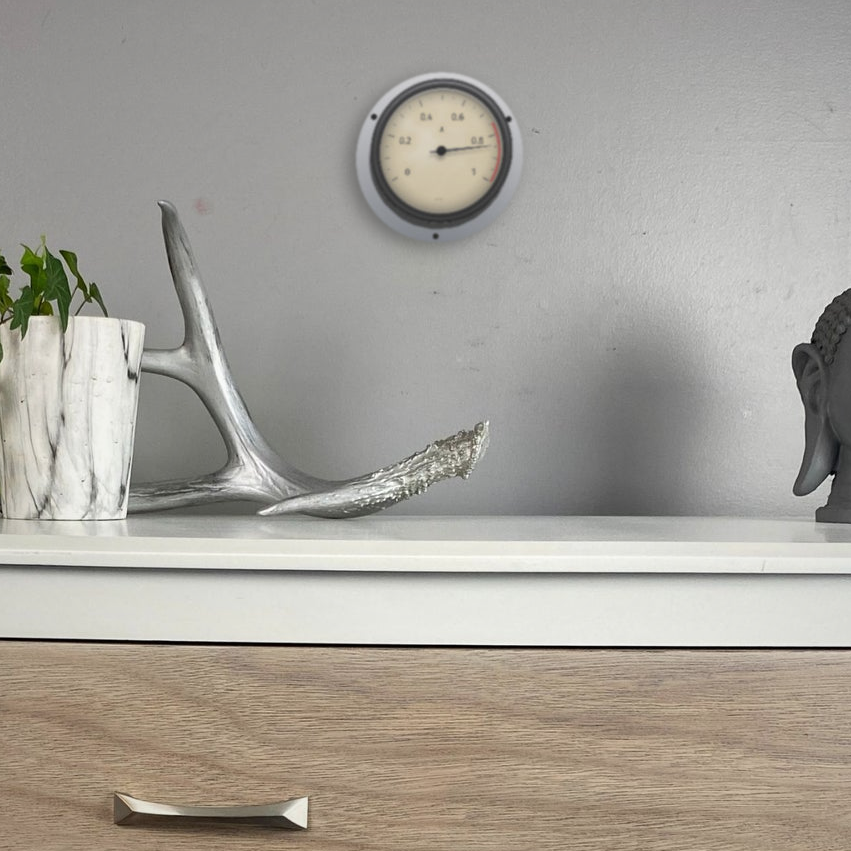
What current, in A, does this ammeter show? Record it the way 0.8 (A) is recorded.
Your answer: 0.85 (A)
